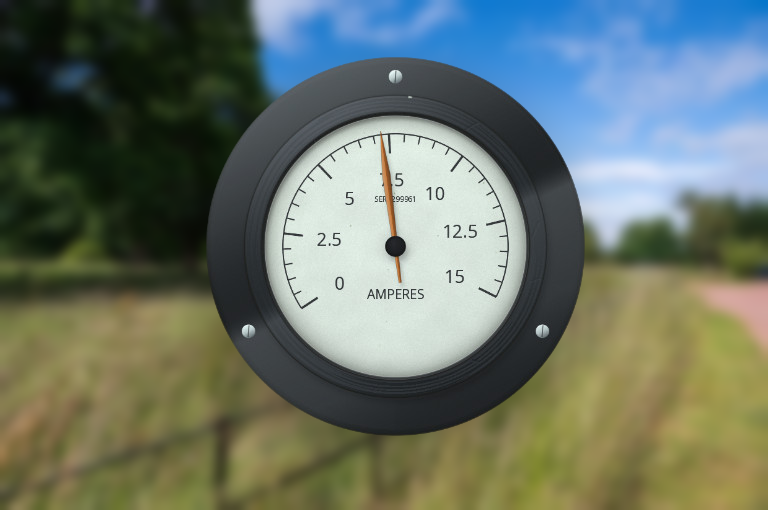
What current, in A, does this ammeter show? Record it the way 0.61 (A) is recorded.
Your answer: 7.25 (A)
